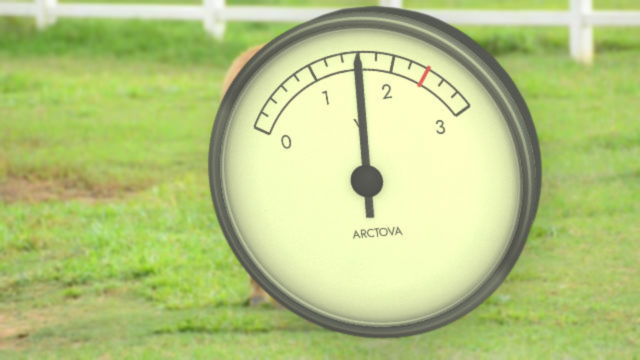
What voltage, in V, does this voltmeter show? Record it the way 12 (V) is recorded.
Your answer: 1.6 (V)
